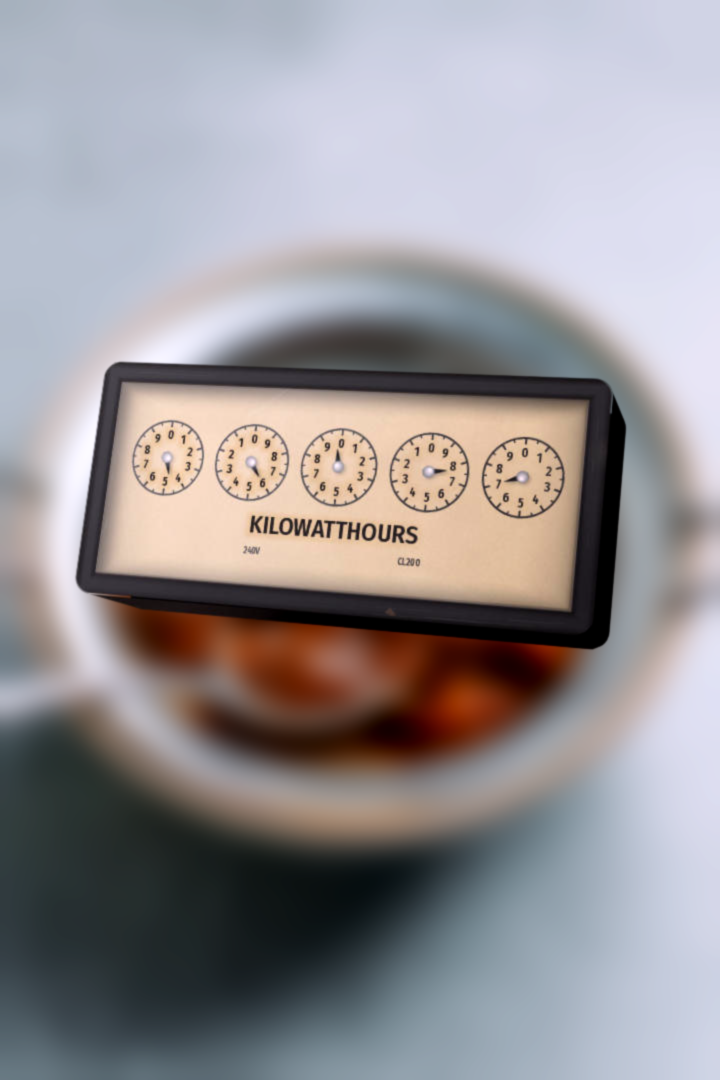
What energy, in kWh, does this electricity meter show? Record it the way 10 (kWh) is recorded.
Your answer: 45977 (kWh)
